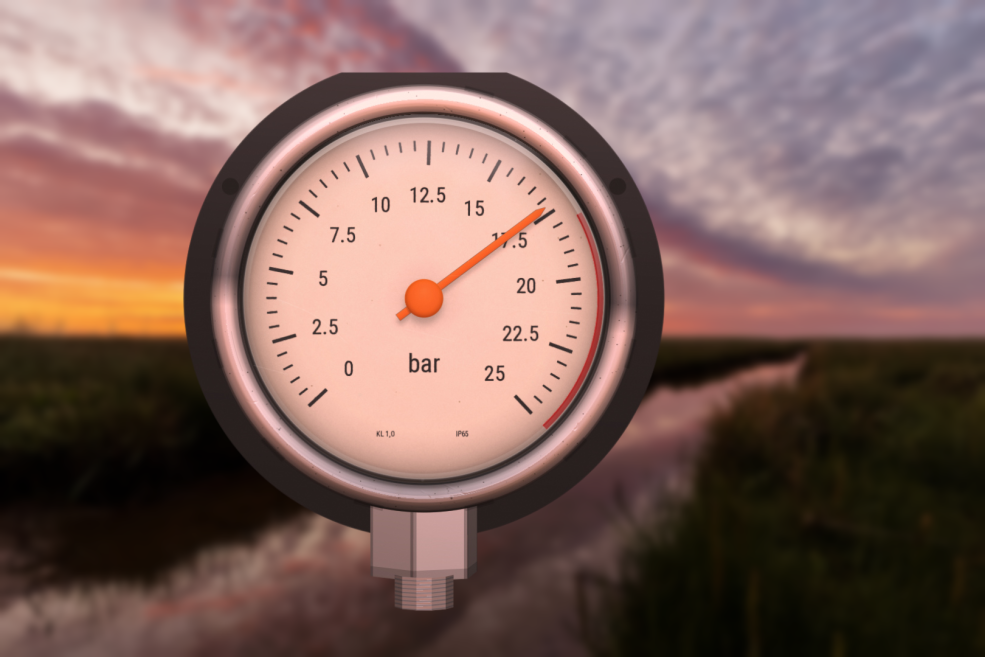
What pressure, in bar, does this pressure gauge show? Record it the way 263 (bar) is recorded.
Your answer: 17.25 (bar)
